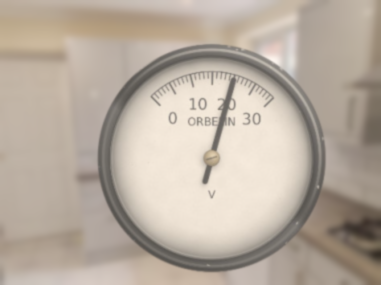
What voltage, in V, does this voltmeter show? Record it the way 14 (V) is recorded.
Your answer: 20 (V)
